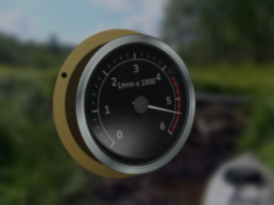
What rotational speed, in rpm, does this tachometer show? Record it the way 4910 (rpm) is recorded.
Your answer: 5400 (rpm)
